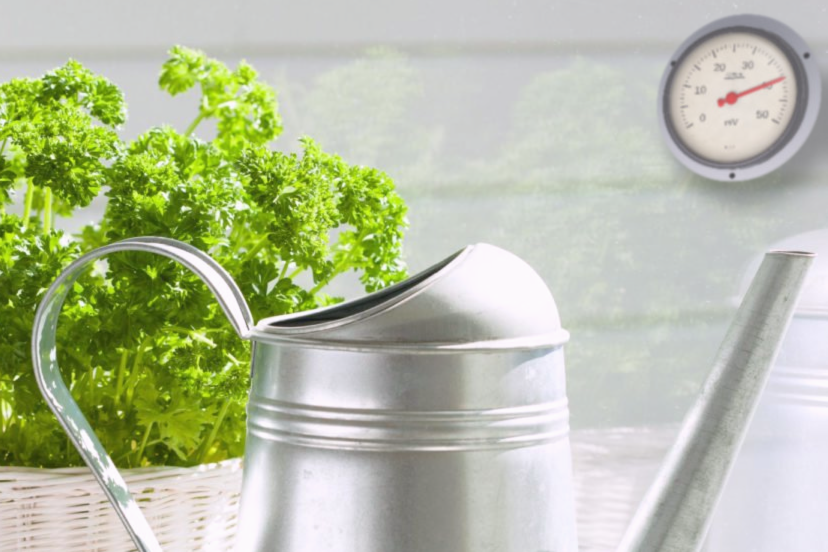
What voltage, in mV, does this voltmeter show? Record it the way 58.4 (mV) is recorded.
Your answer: 40 (mV)
